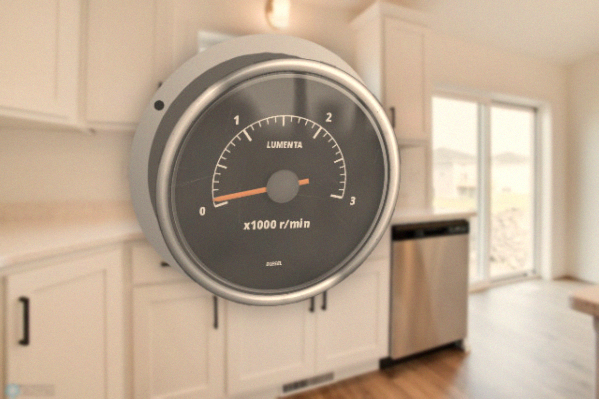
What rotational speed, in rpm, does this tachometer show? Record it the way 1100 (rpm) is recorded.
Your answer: 100 (rpm)
